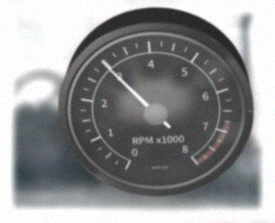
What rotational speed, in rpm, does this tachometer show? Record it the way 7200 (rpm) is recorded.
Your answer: 3000 (rpm)
